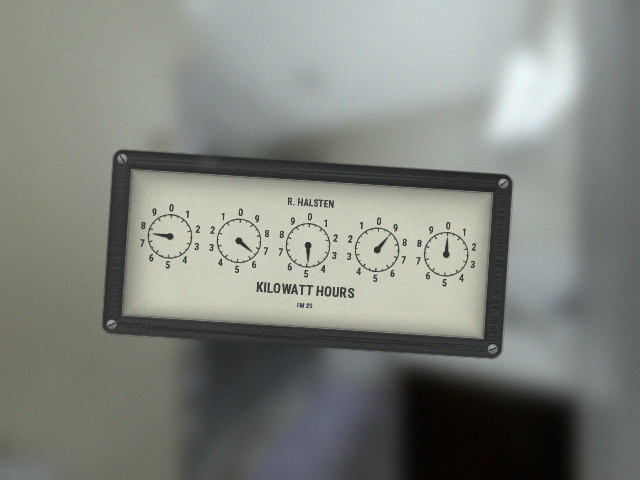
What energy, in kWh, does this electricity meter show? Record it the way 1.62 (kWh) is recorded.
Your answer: 76490 (kWh)
